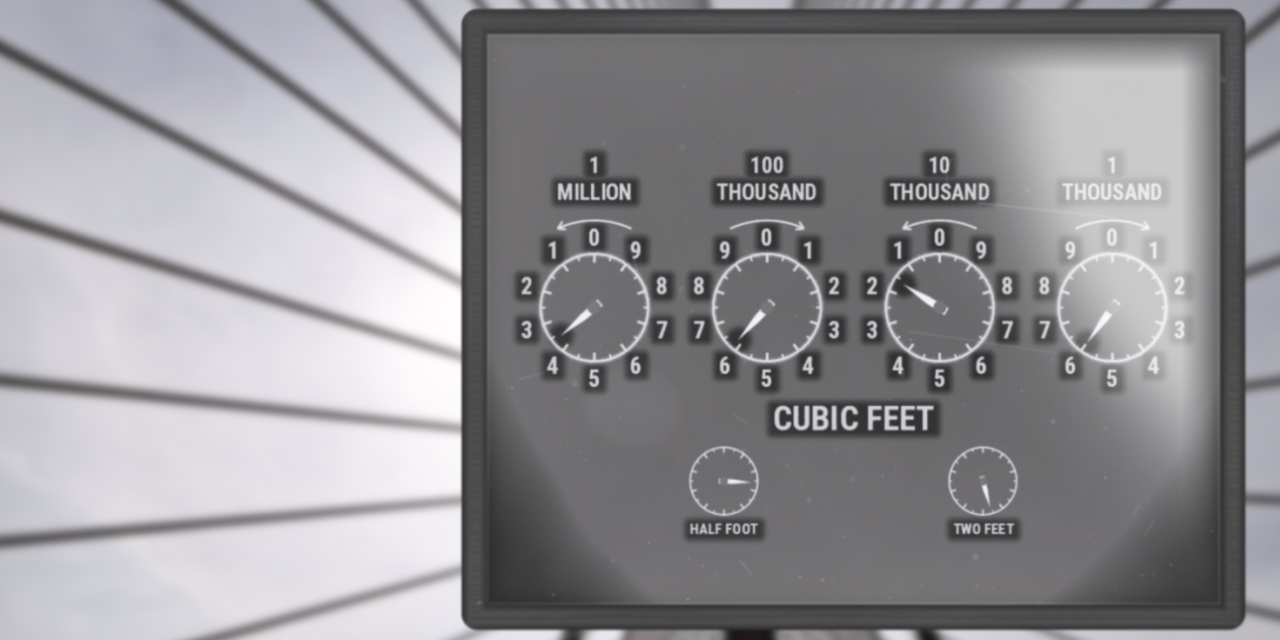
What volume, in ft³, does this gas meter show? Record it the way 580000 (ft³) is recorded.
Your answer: 361600 (ft³)
